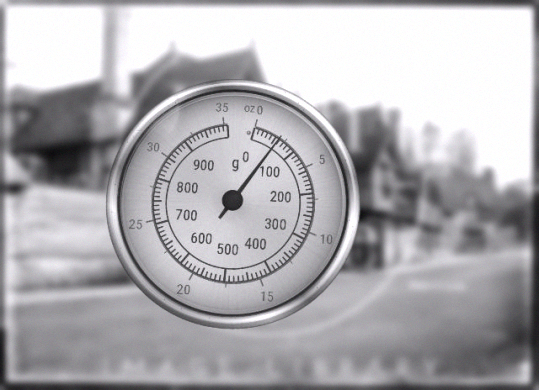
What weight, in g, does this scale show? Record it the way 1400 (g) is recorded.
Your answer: 60 (g)
